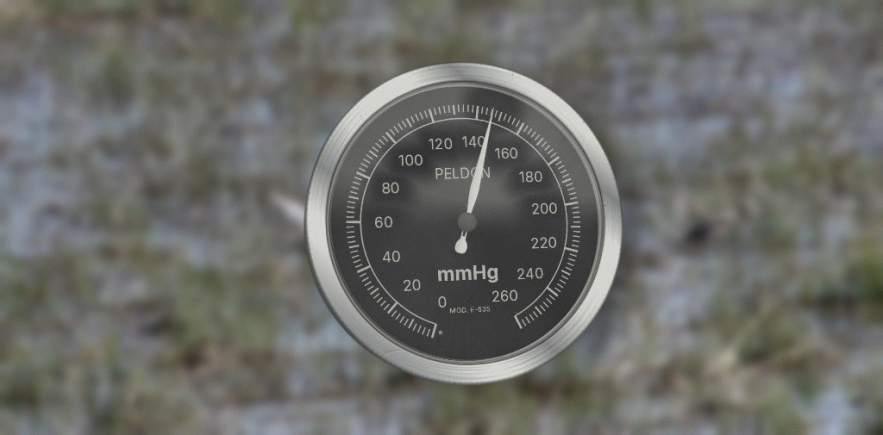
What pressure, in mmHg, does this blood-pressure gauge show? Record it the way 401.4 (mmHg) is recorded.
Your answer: 146 (mmHg)
